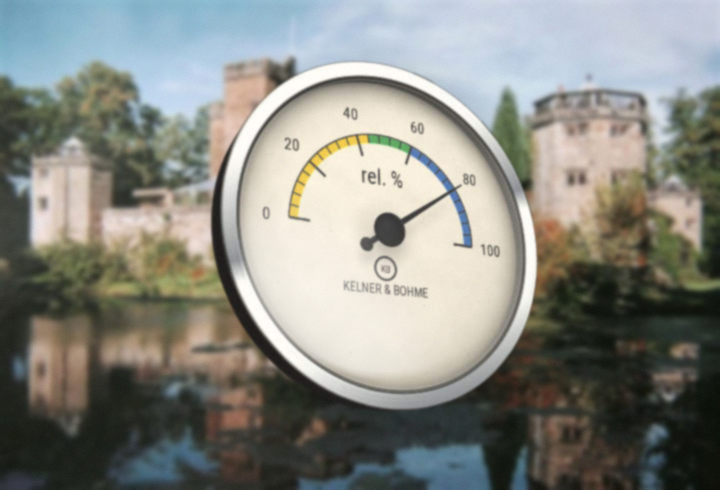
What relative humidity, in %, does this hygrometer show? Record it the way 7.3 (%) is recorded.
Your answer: 80 (%)
